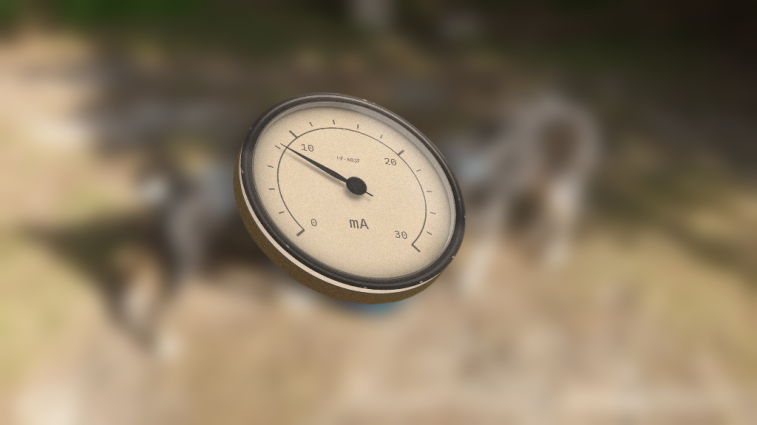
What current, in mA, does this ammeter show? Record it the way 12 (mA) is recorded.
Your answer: 8 (mA)
